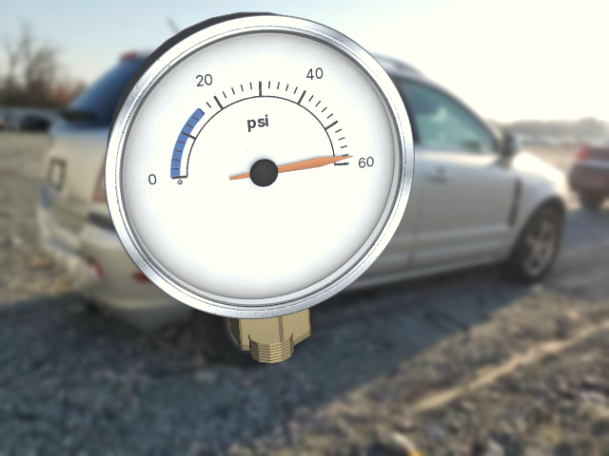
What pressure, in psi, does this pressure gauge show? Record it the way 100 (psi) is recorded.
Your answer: 58 (psi)
